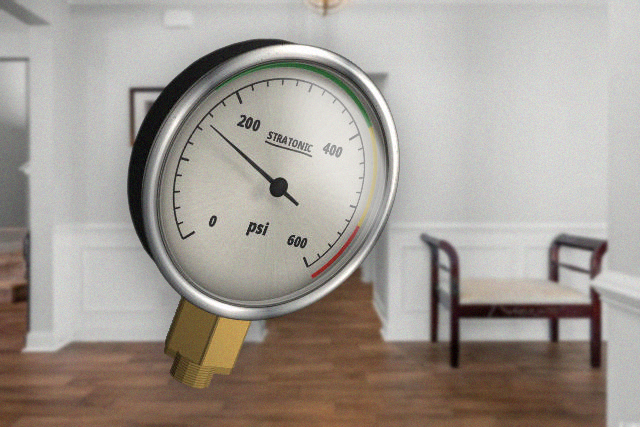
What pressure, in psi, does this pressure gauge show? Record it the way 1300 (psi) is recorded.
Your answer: 150 (psi)
